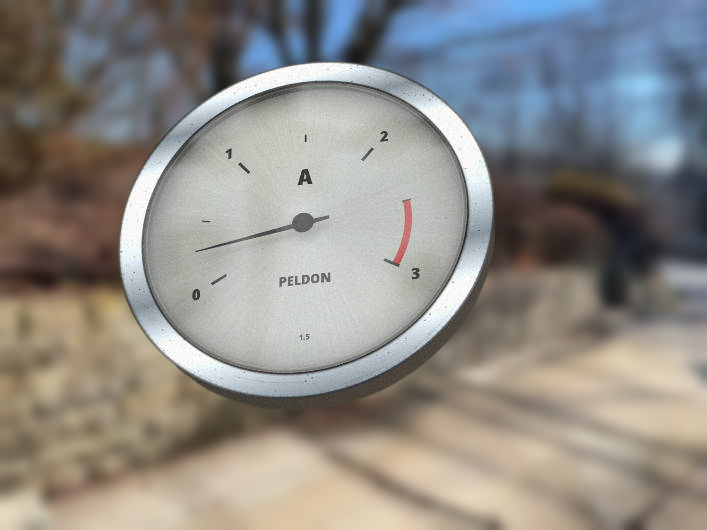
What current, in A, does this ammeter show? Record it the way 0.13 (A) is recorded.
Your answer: 0.25 (A)
